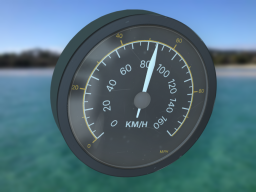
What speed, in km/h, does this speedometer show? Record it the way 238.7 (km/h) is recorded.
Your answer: 85 (km/h)
